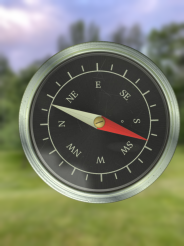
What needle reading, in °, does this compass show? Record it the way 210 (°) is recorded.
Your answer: 202.5 (°)
